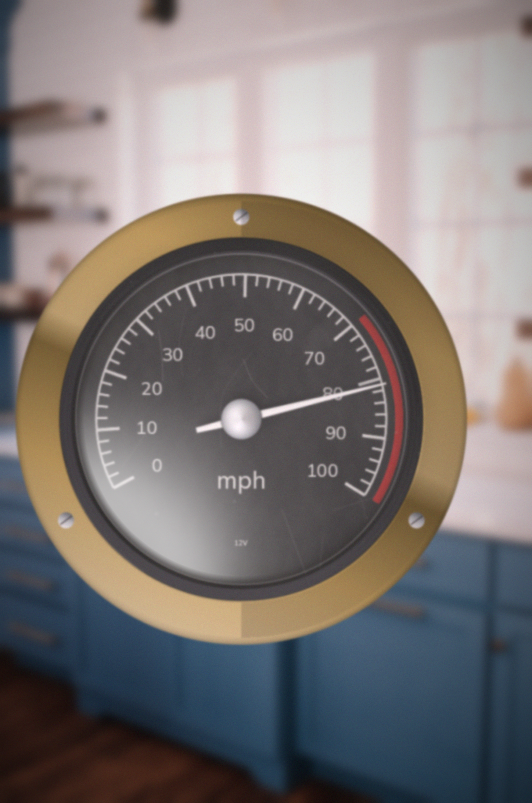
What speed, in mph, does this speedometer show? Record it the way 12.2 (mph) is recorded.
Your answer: 81 (mph)
